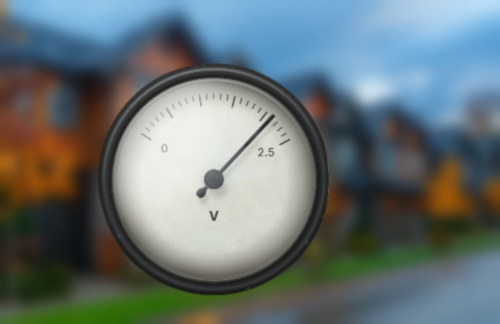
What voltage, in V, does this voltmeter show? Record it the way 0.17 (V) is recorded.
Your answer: 2.1 (V)
